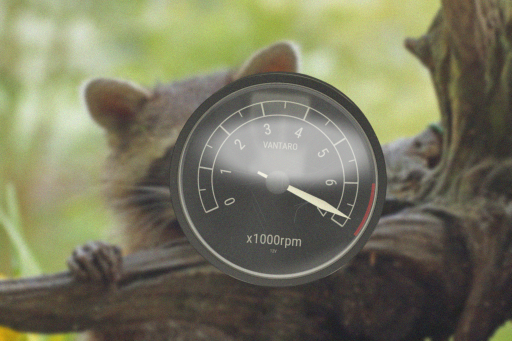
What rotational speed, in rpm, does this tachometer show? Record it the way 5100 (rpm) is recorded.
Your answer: 6750 (rpm)
